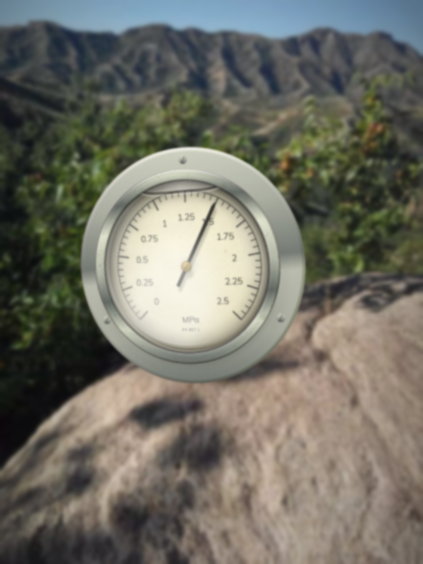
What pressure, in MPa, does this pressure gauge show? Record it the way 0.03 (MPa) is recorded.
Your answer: 1.5 (MPa)
